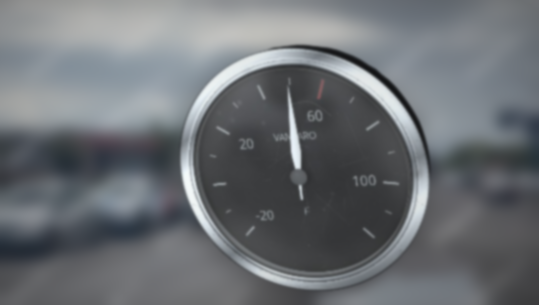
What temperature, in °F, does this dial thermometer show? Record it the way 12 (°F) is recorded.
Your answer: 50 (°F)
